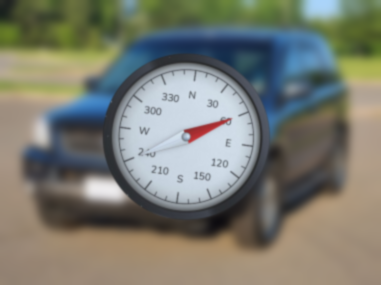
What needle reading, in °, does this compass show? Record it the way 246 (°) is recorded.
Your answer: 60 (°)
